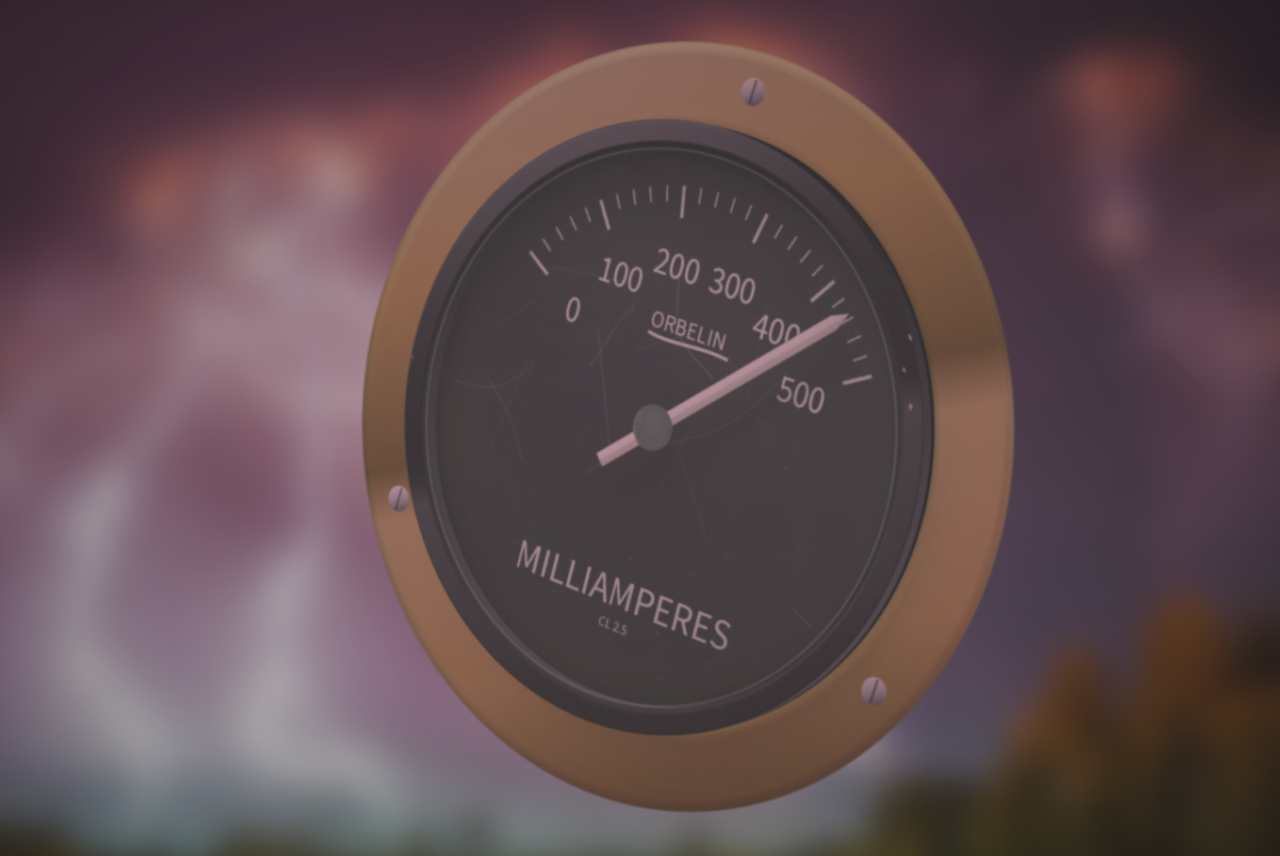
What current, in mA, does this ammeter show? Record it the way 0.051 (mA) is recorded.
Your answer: 440 (mA)
